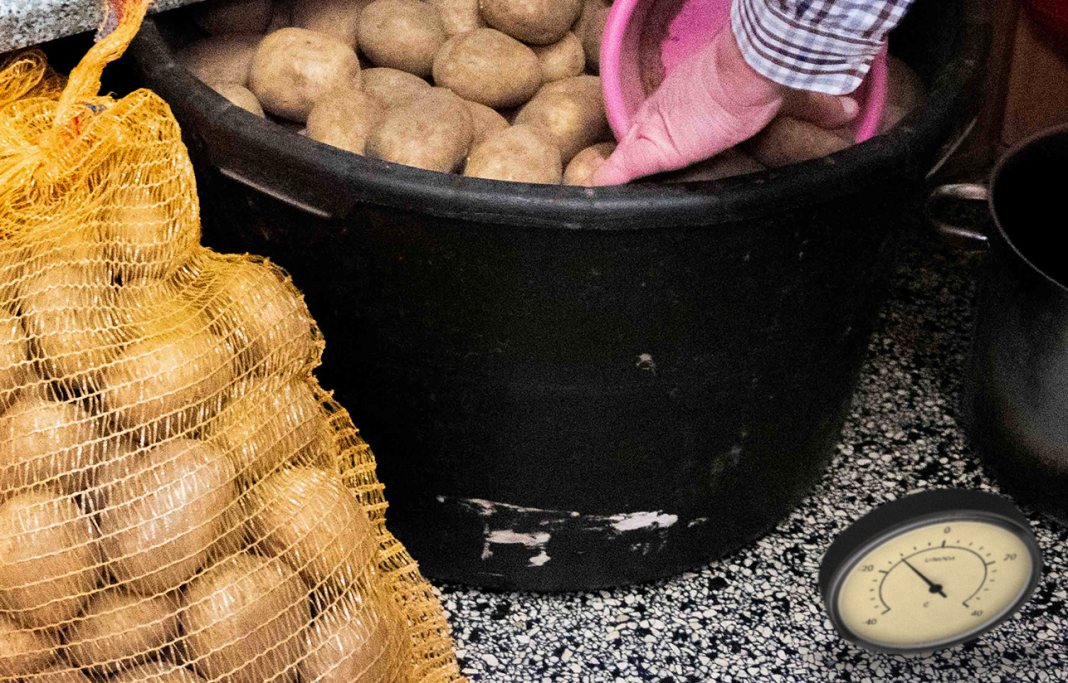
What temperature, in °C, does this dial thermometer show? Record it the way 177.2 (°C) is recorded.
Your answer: -12 (°C)
